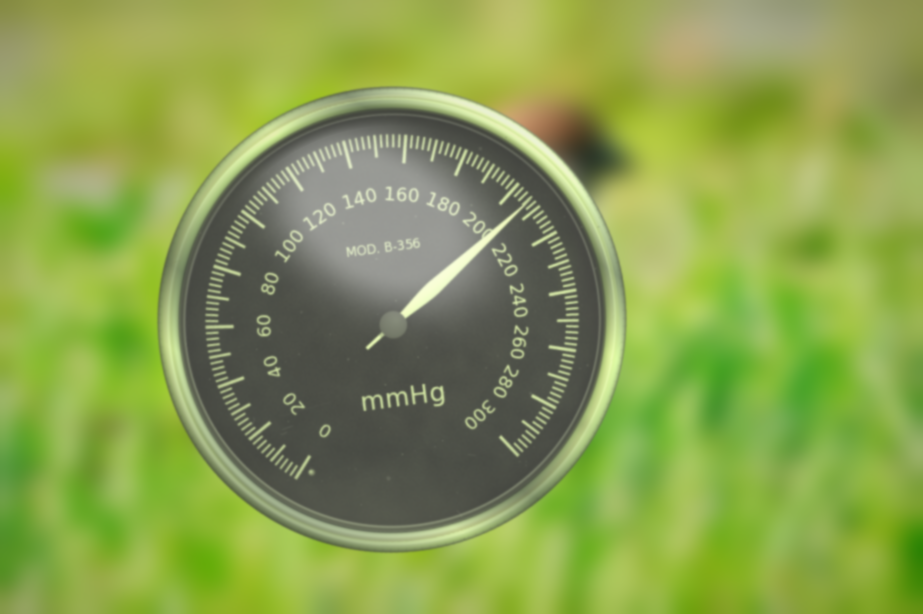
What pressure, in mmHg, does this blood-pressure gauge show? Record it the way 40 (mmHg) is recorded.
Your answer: 206 (mmHg)
